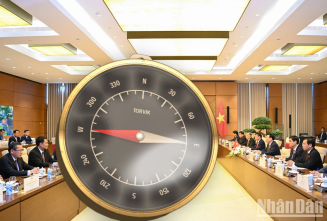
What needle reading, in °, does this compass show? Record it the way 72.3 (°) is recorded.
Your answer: 270 (°)
